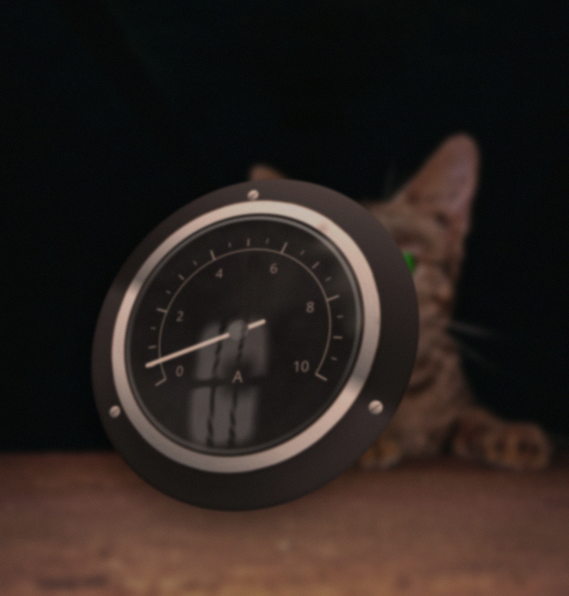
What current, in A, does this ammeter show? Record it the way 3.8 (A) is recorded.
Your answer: 0.5 (A)
